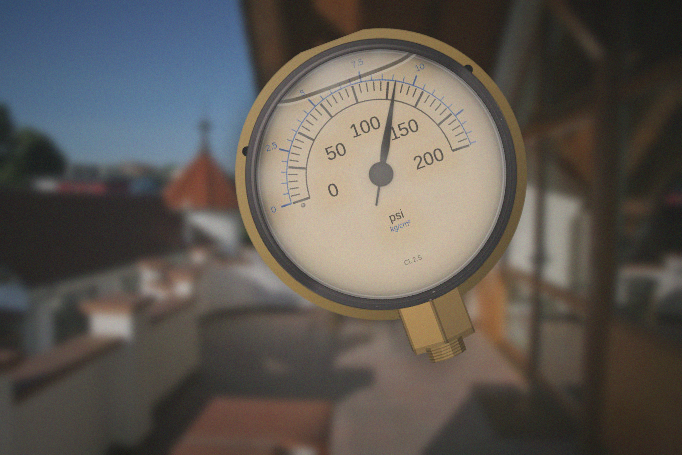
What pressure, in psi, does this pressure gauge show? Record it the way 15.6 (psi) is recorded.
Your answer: 130 (psi)
